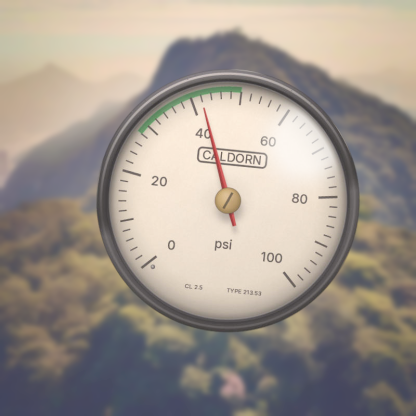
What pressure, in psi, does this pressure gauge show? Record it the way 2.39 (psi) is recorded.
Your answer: 42 (psi)
